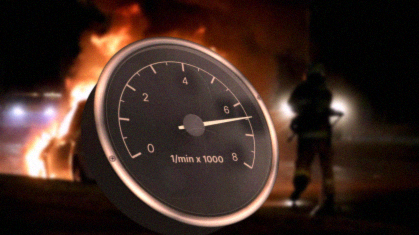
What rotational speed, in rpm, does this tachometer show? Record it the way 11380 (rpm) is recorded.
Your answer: 6500 (rpm)
